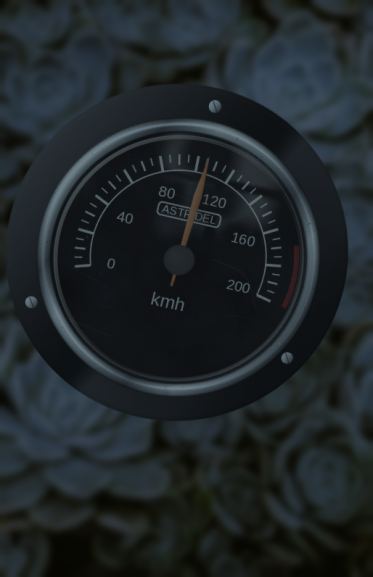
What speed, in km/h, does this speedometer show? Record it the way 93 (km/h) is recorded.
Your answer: 105 (km/h)
